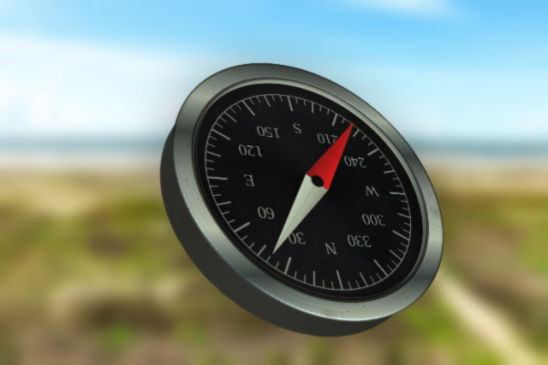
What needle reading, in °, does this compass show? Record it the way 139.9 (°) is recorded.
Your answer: 220 (°)
